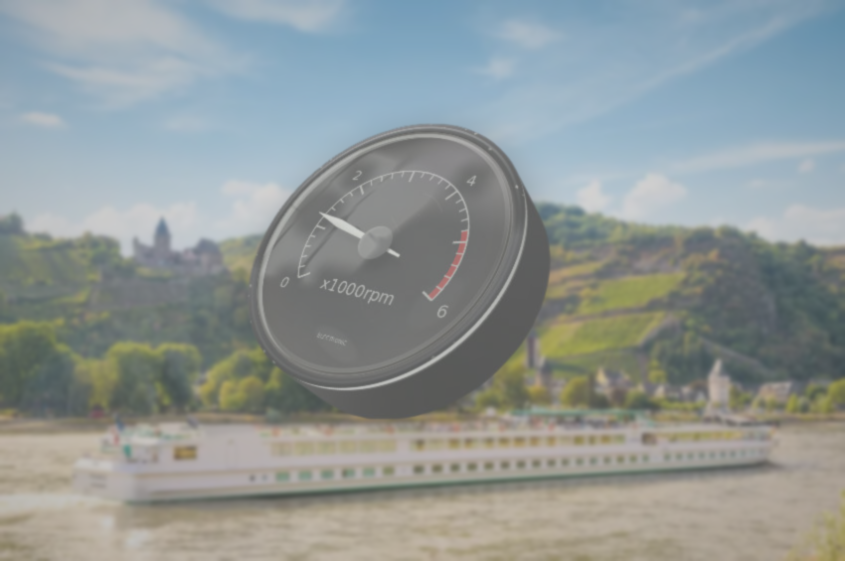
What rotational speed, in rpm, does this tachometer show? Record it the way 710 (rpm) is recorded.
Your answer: 1200 (rpm)
